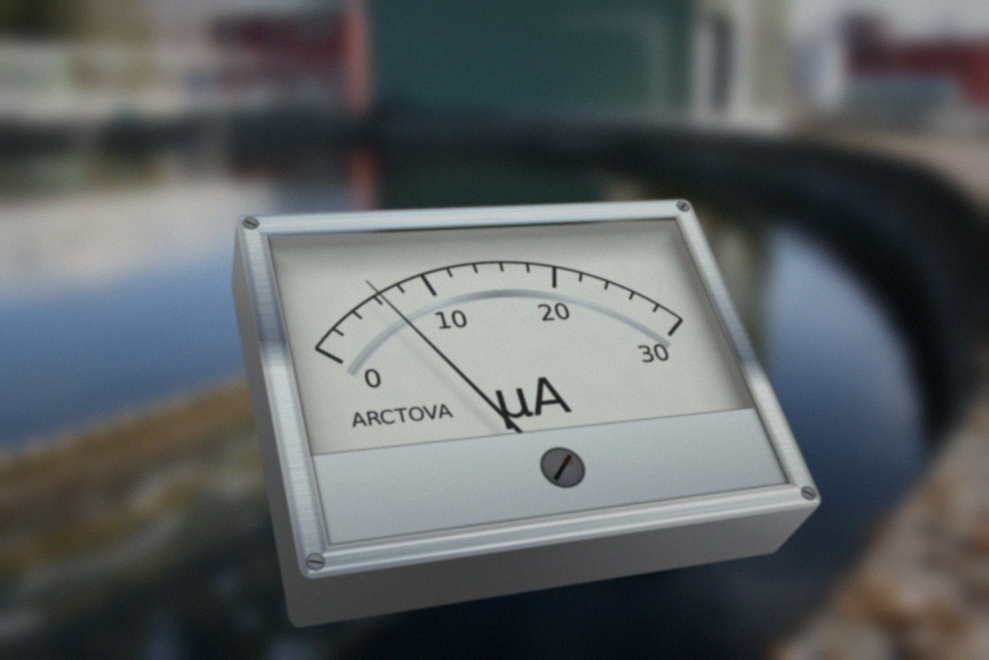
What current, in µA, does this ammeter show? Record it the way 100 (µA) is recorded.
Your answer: 6 (µA)
